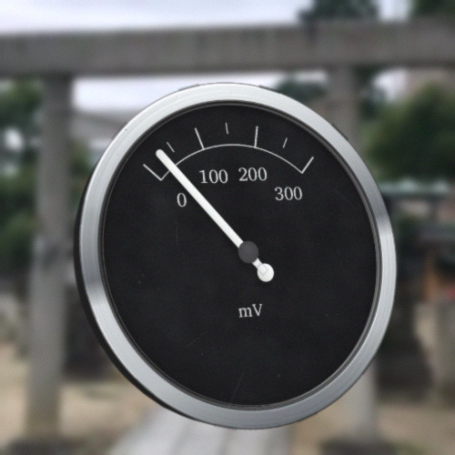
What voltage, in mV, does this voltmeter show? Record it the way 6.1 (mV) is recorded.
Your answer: 25 (mV)
